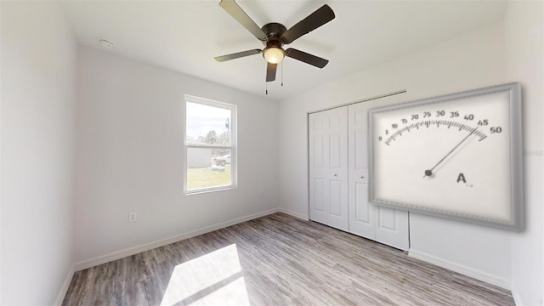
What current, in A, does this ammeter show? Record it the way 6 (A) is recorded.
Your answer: 45 (A)
